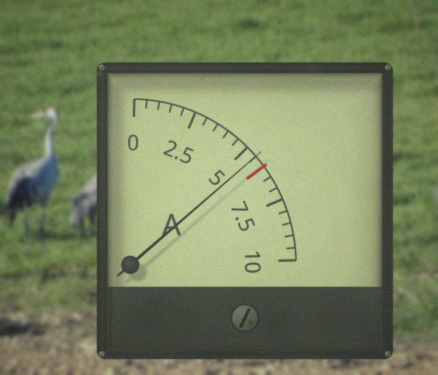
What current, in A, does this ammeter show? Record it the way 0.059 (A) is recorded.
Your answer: 5.5 (A)
